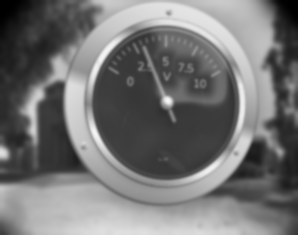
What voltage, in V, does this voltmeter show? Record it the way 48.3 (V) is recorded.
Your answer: 3 (V)
